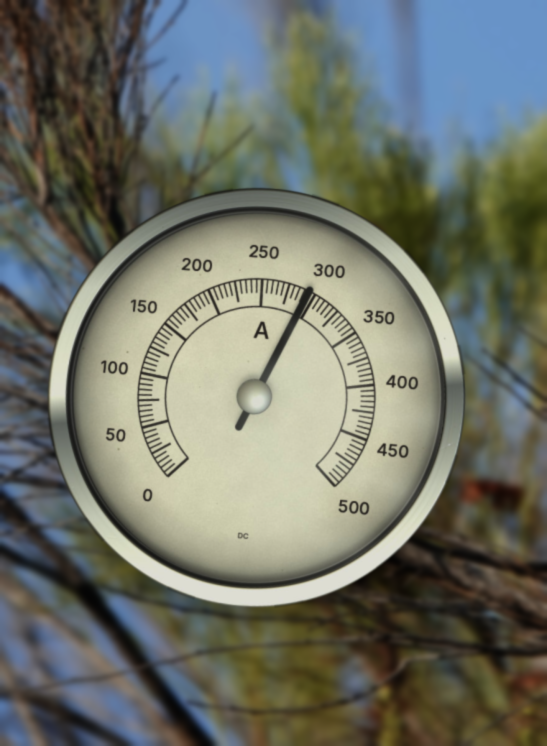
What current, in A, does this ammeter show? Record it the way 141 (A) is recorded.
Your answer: 295 (A)
